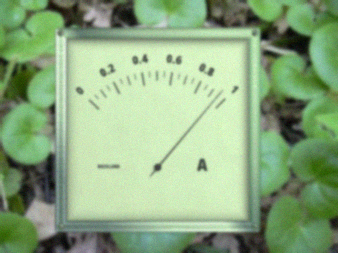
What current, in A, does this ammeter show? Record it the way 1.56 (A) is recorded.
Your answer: 0.95 (A)
